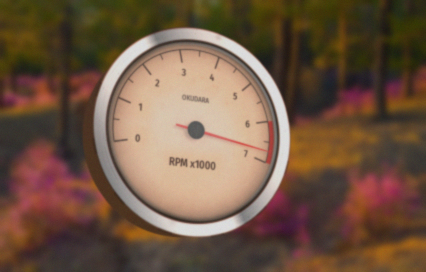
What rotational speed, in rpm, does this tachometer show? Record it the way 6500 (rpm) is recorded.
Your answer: 6750 (rpm)
